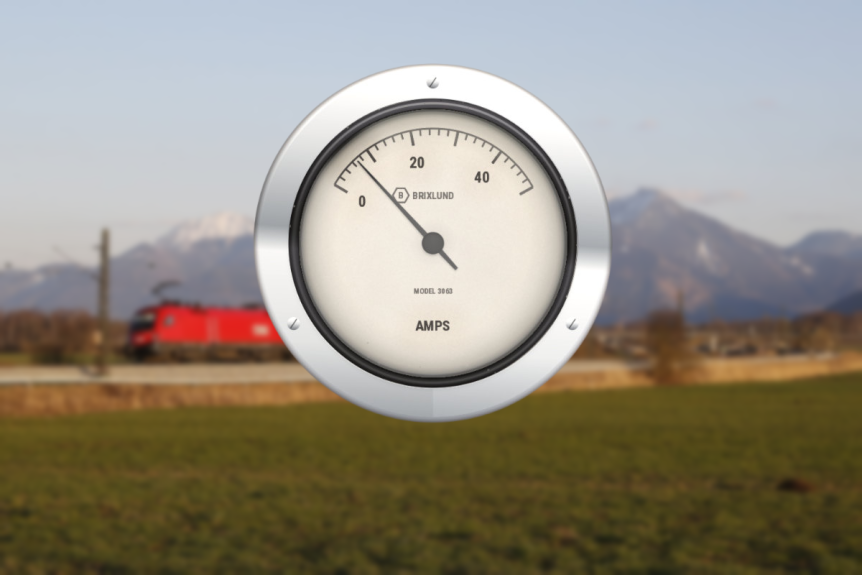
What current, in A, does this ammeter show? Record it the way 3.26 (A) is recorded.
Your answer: 7 (A)
